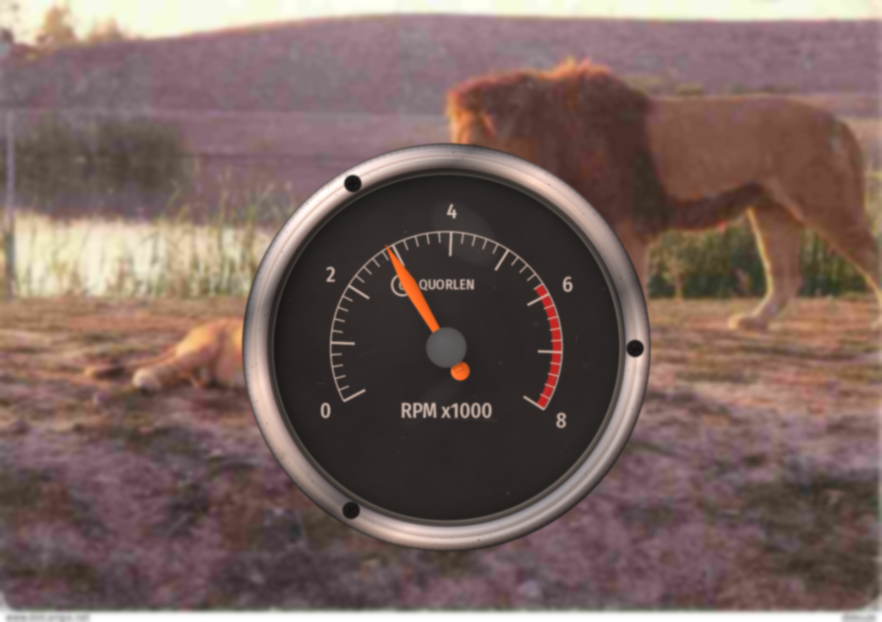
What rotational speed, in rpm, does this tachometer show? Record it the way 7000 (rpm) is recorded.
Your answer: 2900 (rpm)
